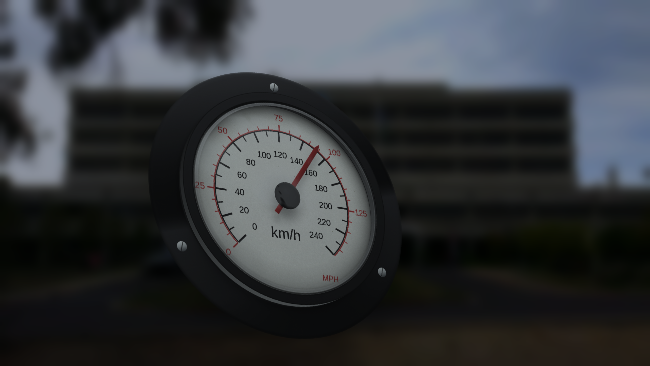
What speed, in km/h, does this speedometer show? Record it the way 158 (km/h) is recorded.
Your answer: 150 (km/h)
